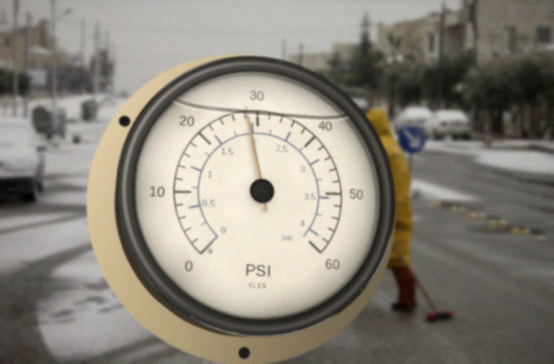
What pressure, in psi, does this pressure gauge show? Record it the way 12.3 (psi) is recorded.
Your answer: 28 (psi)
